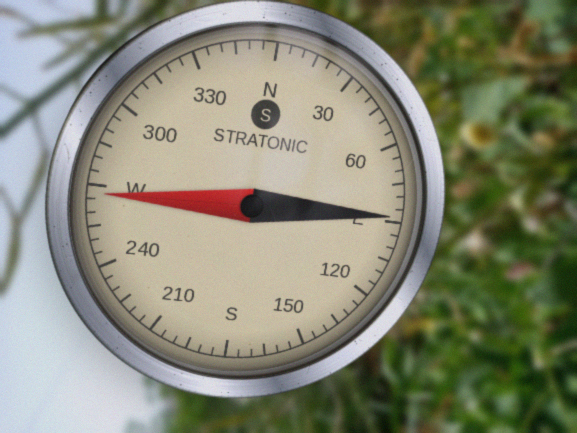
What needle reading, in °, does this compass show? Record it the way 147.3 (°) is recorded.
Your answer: 267.5 (°)
